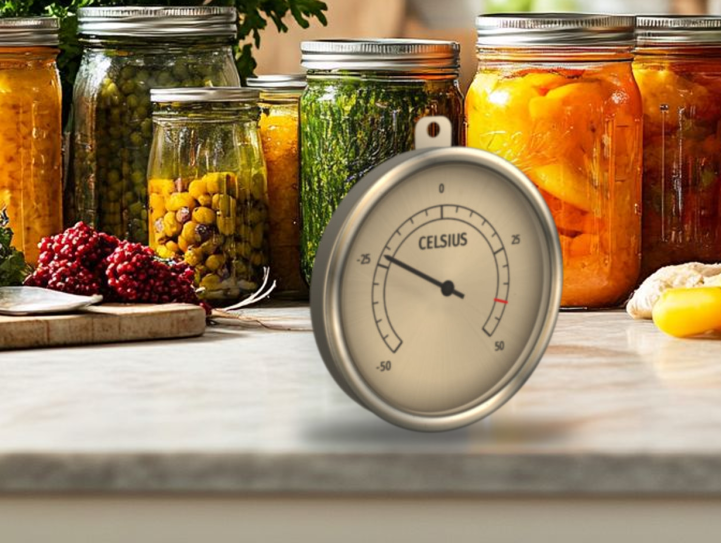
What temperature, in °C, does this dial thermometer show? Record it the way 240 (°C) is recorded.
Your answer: -22.5 (°C)
